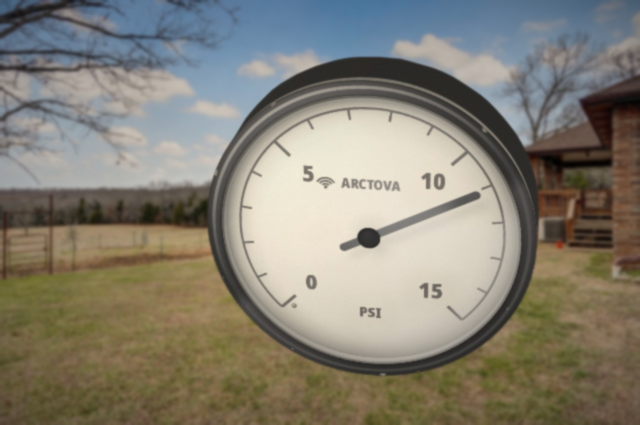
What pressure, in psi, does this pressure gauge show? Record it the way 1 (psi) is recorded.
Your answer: 11 (psi)
